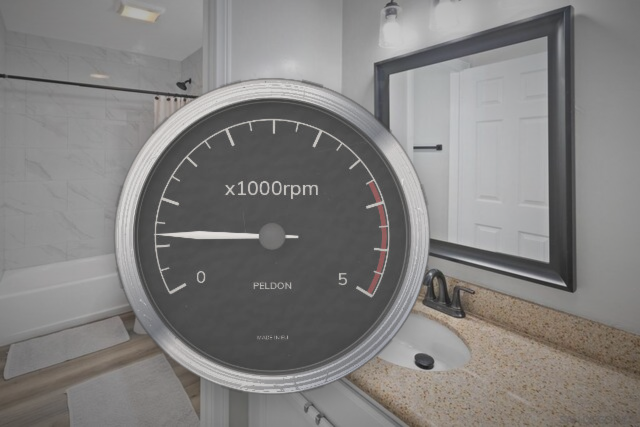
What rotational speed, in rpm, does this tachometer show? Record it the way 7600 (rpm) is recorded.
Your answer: 625 (rpm)
